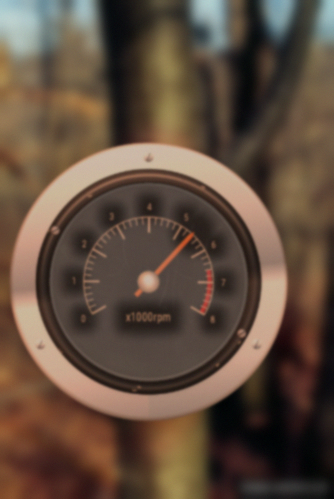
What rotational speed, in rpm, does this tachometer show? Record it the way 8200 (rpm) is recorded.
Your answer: 5400 (rpm)
